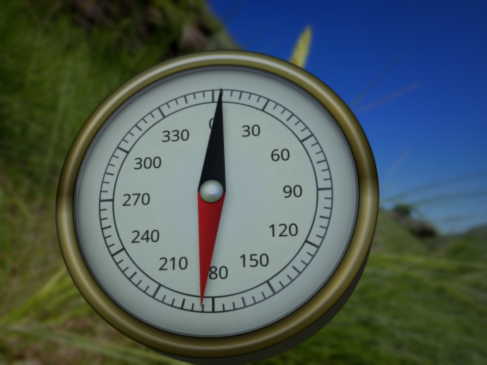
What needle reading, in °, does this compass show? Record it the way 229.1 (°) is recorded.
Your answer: 185 (°)
